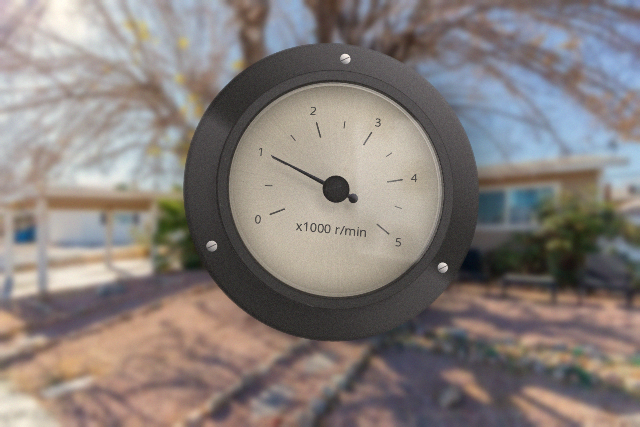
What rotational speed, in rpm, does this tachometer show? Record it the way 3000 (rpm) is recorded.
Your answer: 1000 (rpm)
